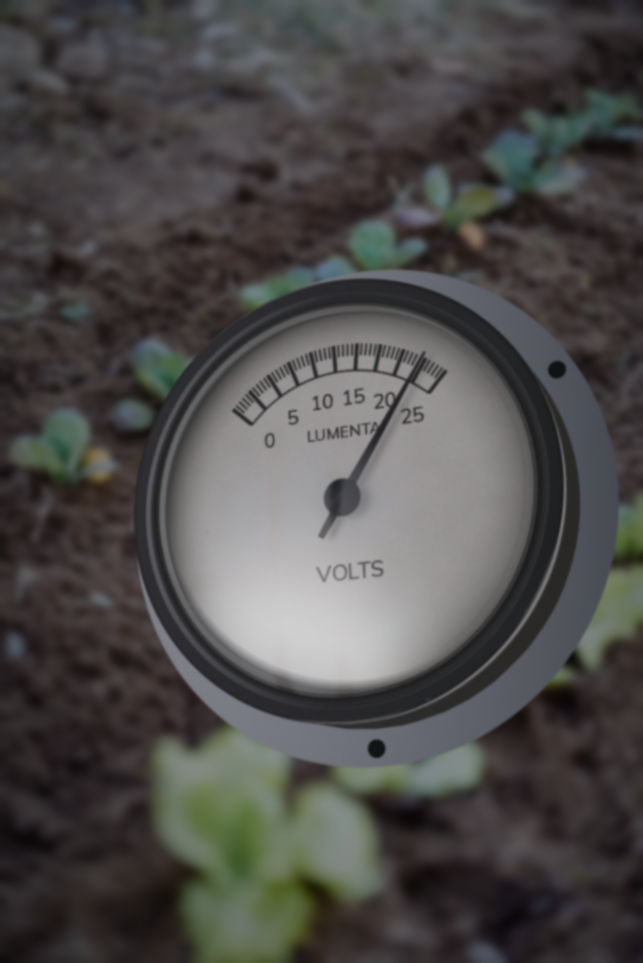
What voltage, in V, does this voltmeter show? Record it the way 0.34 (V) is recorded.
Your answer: 22.5 (V)
